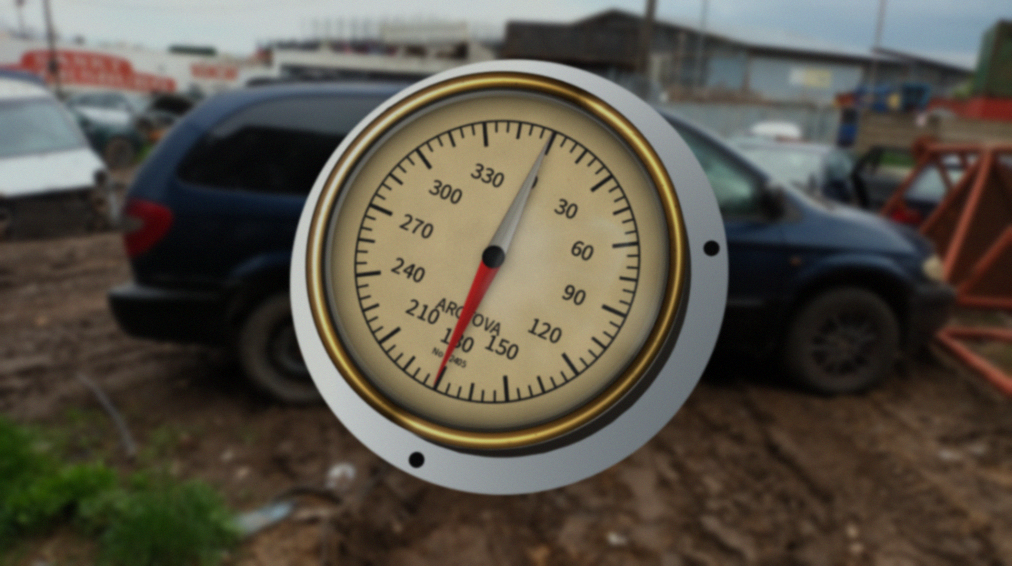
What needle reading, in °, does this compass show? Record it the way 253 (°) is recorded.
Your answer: 180 (°)
